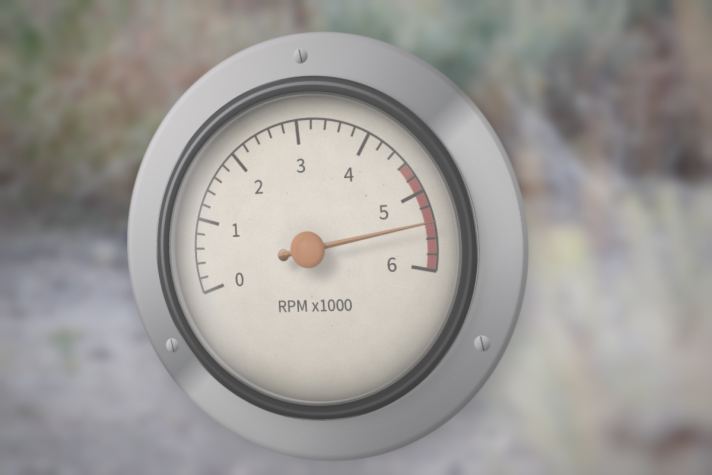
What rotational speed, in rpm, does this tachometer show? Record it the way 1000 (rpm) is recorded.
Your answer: 5400 (rpm)
